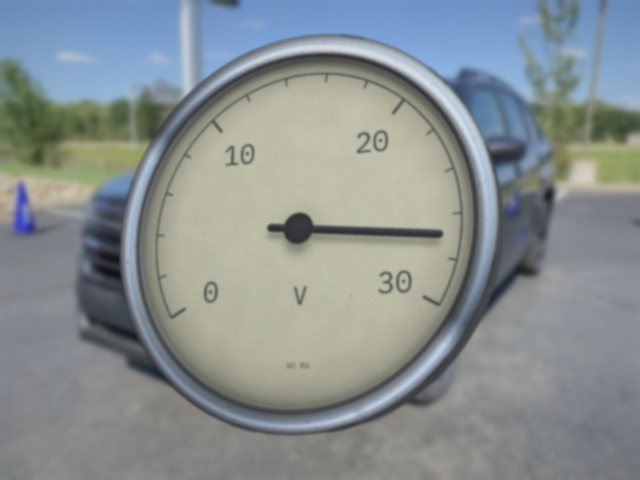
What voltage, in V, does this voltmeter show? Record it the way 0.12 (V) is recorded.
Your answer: 27 (V)
